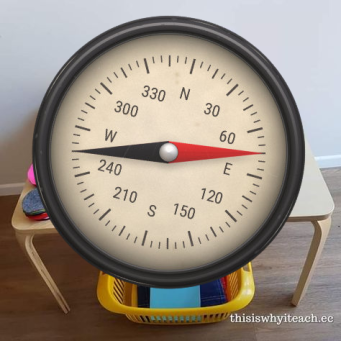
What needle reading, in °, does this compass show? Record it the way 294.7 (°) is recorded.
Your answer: 75 (°)
